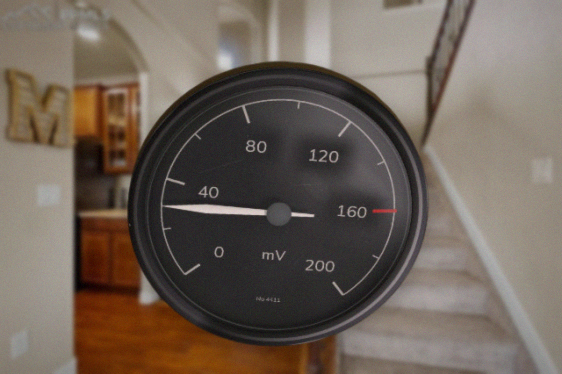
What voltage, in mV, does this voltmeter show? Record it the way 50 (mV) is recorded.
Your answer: 30 (mV)
